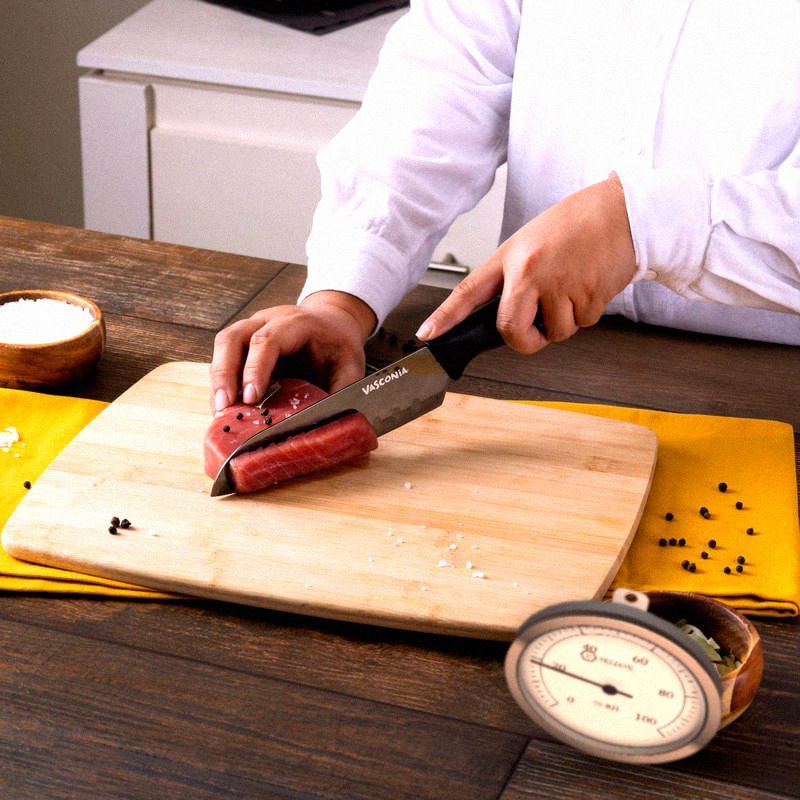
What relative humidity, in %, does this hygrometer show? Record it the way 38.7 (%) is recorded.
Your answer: 20 (%)
